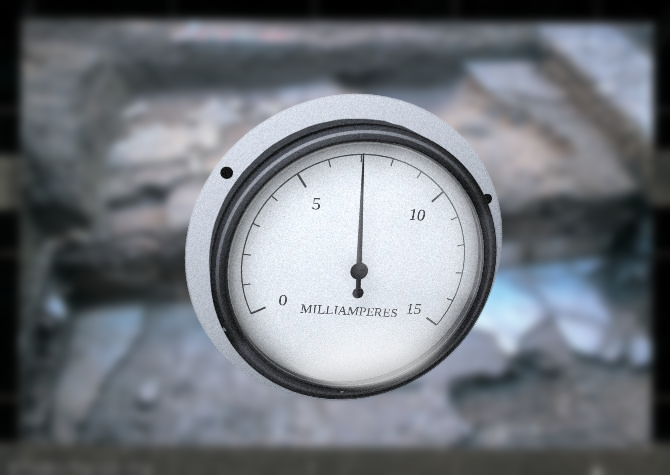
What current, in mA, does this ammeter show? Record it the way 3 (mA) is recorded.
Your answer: 7 (mA)
